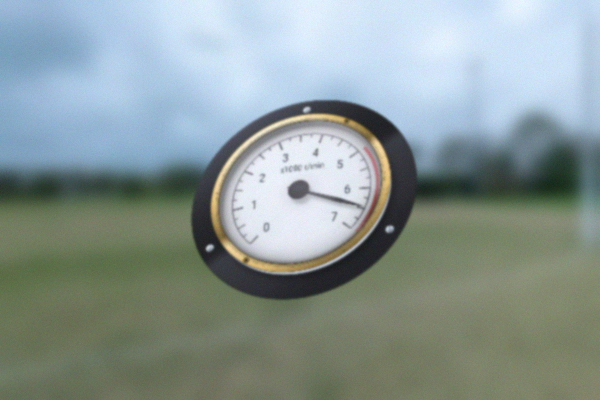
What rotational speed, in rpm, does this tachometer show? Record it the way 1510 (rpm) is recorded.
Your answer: 6500 (rpm)
